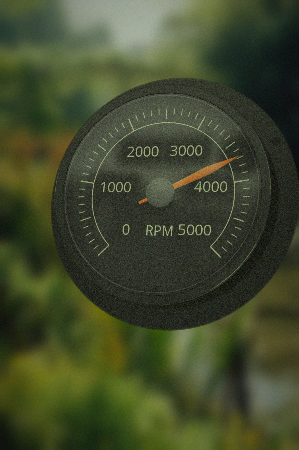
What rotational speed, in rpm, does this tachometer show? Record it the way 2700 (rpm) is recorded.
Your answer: 3700 (rpm)
